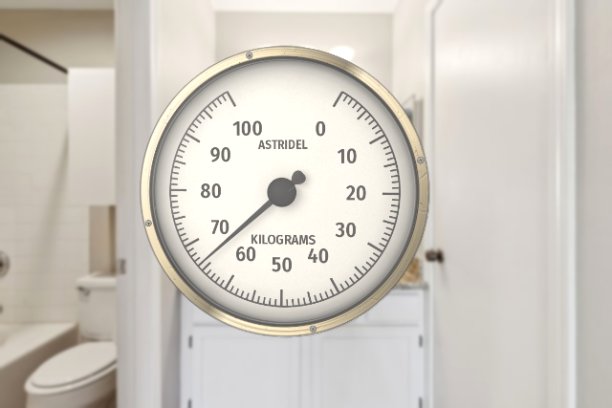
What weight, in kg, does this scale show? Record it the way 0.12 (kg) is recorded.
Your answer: 66 (kg)
